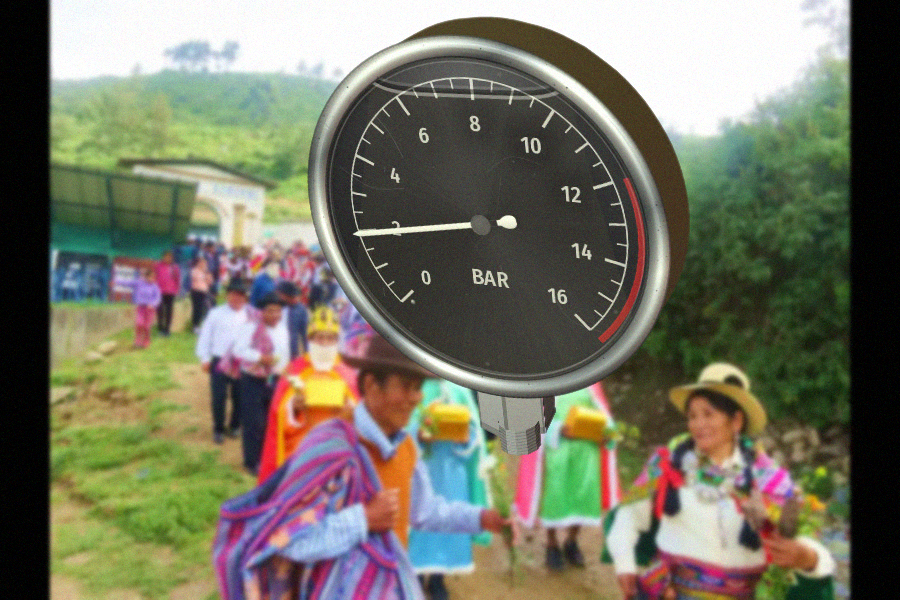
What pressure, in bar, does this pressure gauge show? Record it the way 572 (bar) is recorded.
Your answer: 2 (bar)
